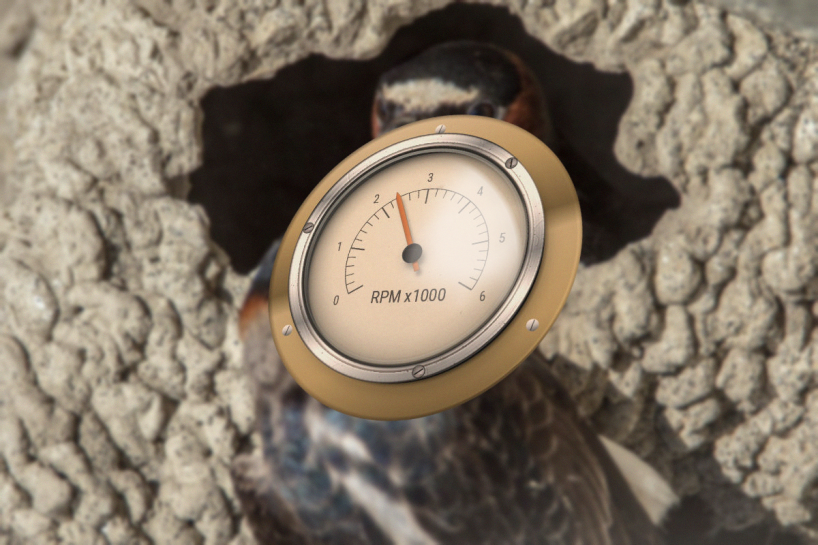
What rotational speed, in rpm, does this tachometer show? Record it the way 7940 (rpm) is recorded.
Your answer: 2400 (rpm)
